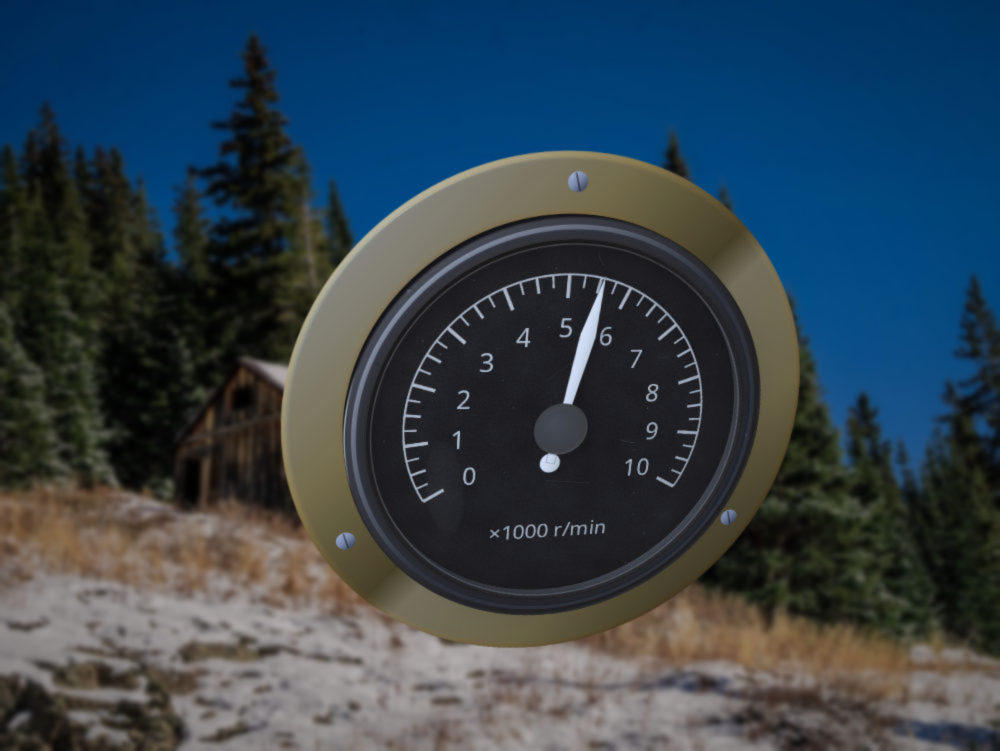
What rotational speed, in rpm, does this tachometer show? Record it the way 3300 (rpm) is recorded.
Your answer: 5500 (rpm)
